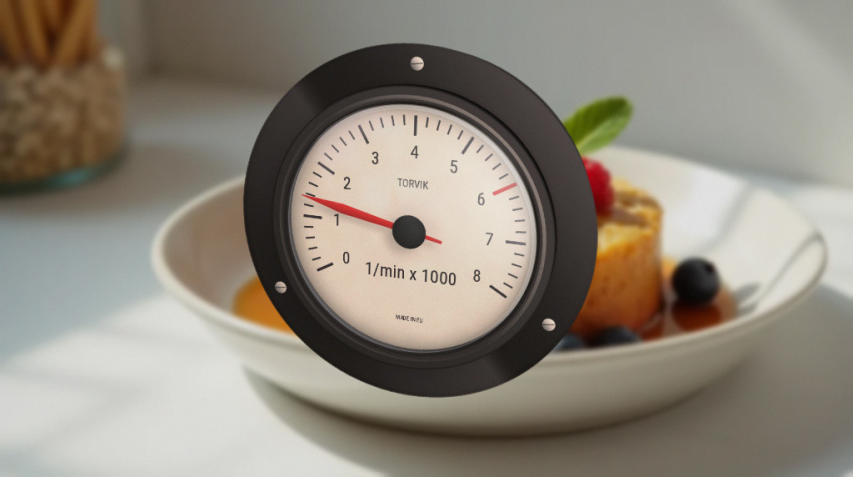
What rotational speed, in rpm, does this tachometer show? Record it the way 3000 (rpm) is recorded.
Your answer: 1400 (rpm)
